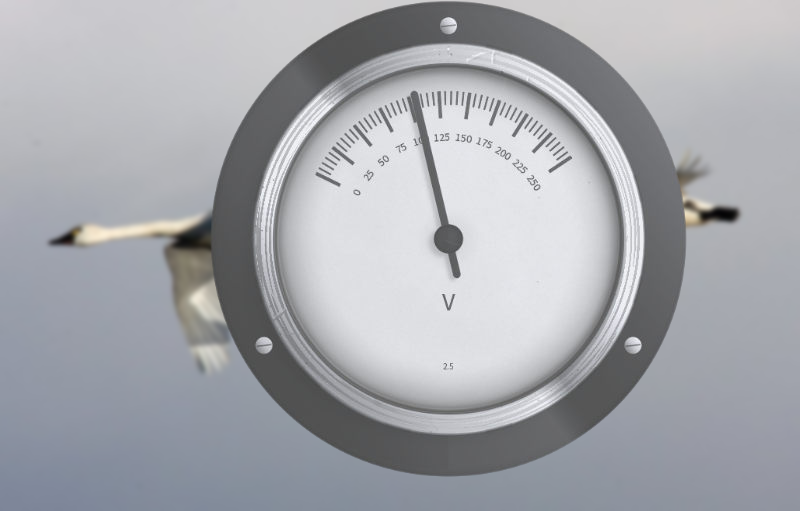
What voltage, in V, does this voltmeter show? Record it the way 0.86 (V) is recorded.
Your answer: 105 (V)
